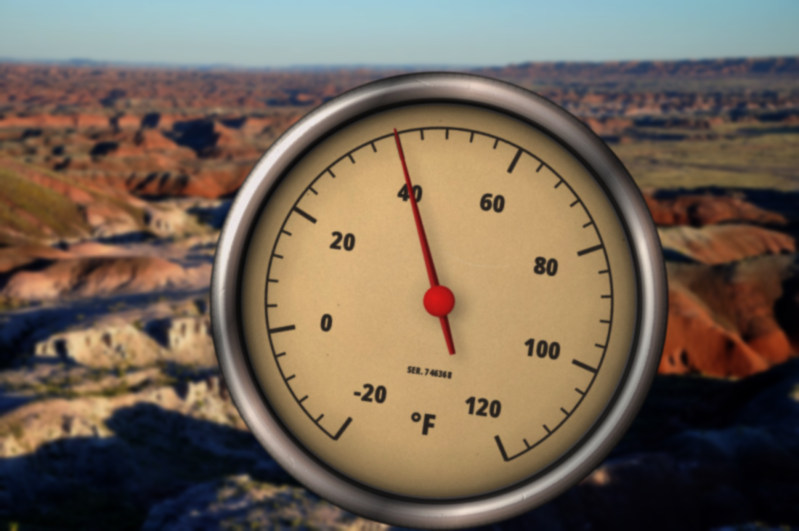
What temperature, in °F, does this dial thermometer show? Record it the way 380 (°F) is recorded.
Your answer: 40 (°F)
